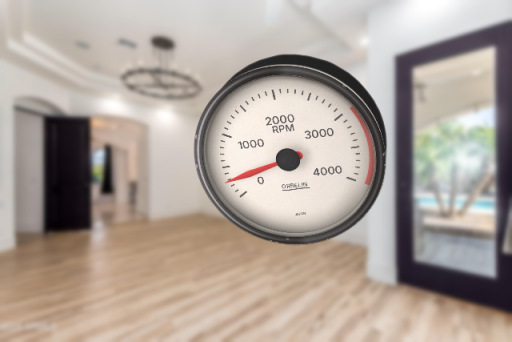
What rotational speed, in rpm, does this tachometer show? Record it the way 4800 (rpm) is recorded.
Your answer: 300 (rpm)
